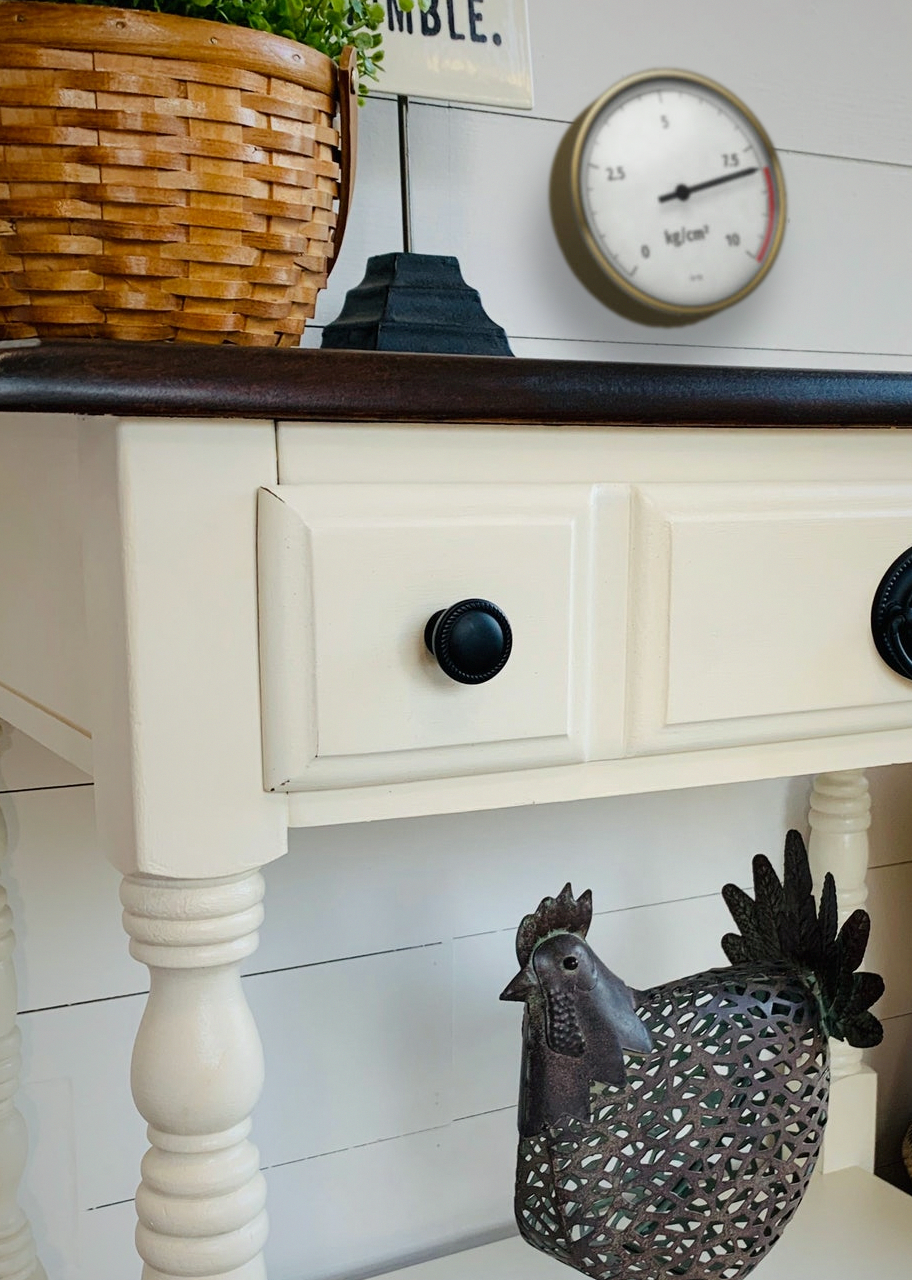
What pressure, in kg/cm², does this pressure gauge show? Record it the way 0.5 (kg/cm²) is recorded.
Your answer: 8 (kg/cm²)
